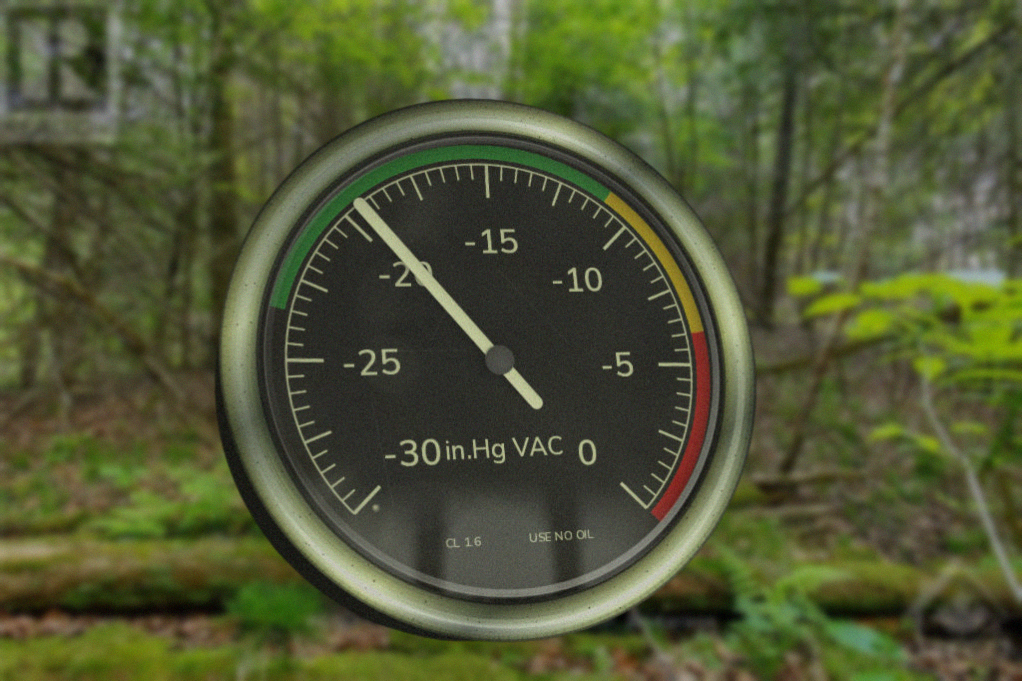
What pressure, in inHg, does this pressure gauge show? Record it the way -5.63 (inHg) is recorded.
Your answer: -19.5 (inHg)
